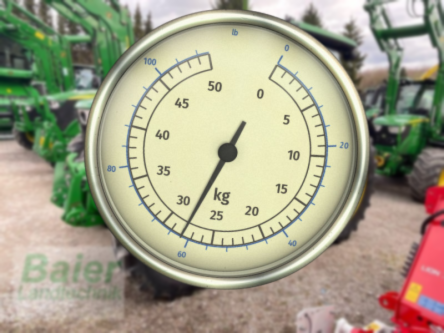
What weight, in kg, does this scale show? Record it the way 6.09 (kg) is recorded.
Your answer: 28 (kg)
